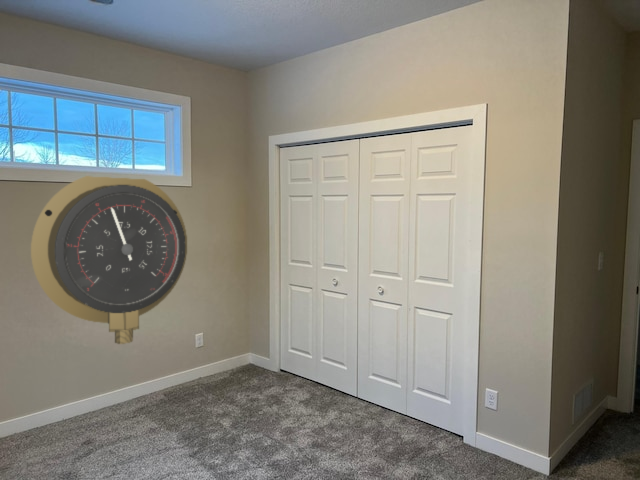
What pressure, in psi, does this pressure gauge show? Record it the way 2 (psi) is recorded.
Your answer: 6.5 (psi)
